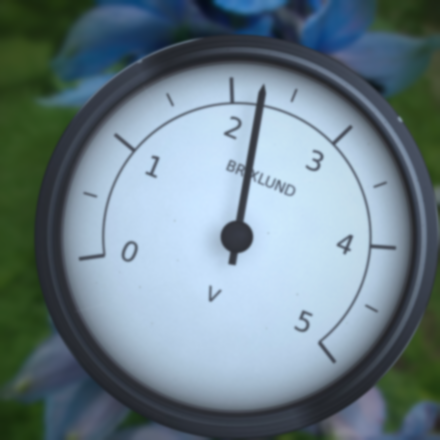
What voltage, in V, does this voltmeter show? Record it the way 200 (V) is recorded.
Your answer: 2.25 (V)
